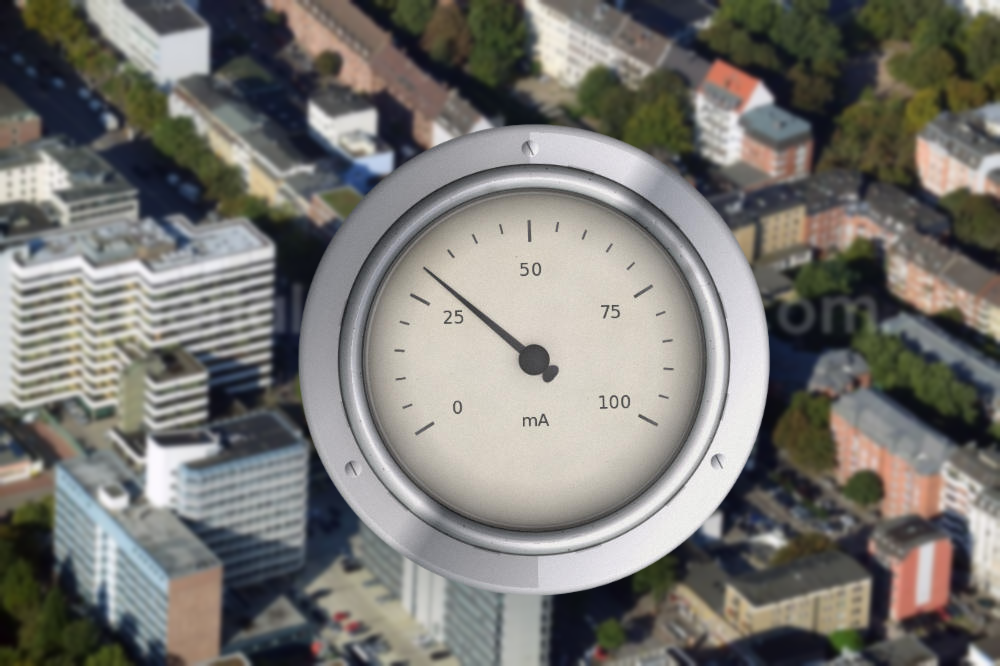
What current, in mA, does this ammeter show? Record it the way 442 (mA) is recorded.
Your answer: 30 (mA)
